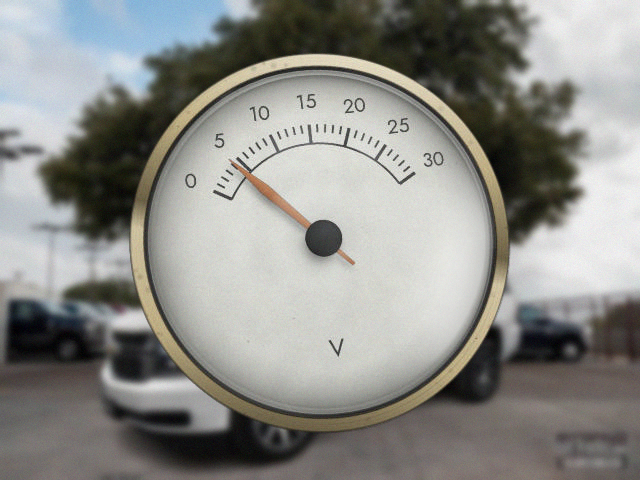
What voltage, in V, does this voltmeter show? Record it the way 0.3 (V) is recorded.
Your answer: 4 (V)
